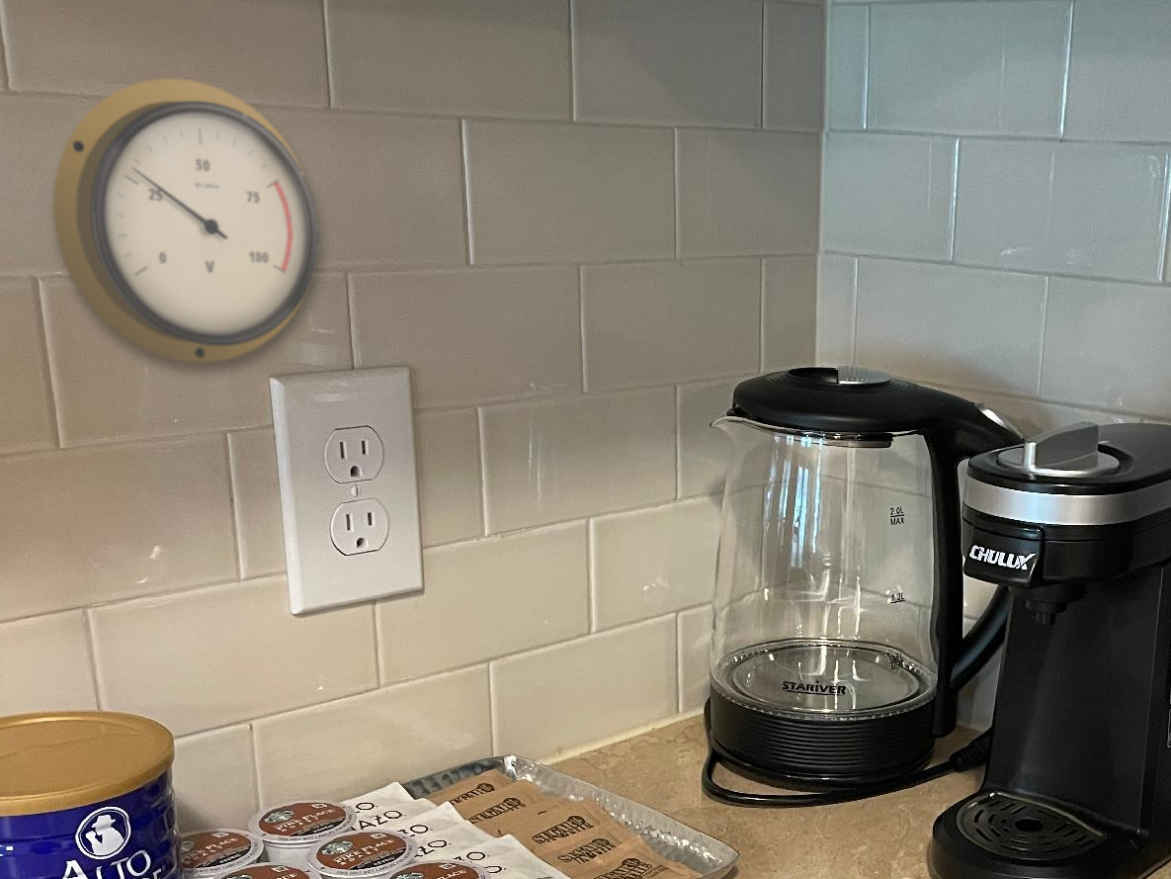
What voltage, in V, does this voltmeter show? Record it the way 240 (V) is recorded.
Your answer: 27.5 (V)
